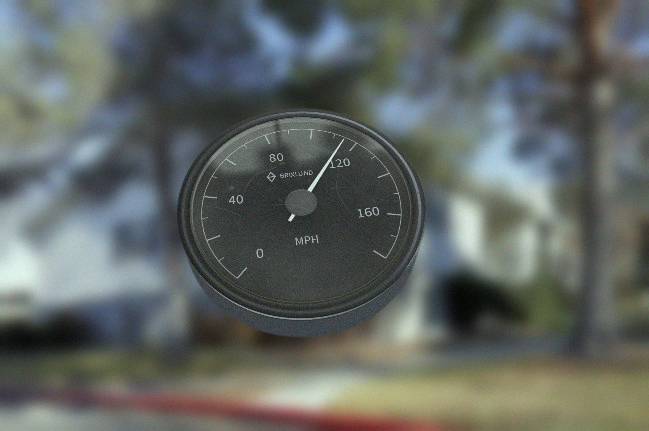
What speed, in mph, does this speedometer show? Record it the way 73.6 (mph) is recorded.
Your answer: 115 (mph)
